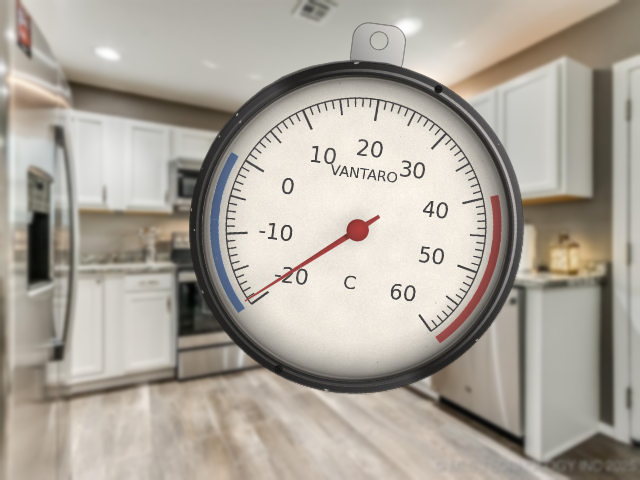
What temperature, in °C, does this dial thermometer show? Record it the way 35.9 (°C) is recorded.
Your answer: -19 (°C)
